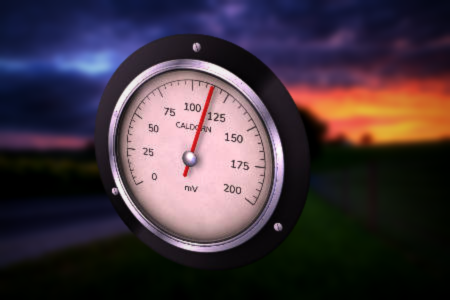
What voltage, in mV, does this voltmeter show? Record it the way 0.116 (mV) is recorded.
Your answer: 115 (mV)
